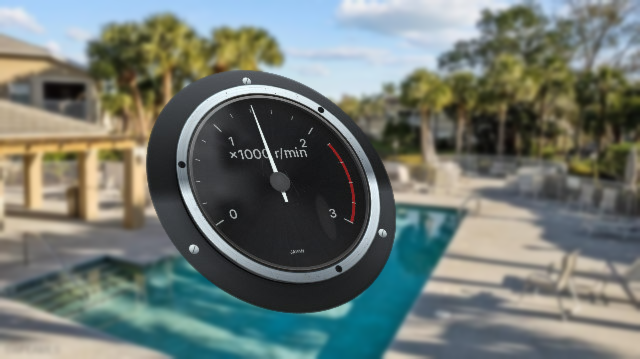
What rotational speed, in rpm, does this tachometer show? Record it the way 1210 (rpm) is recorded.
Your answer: 1400 (rpm)
